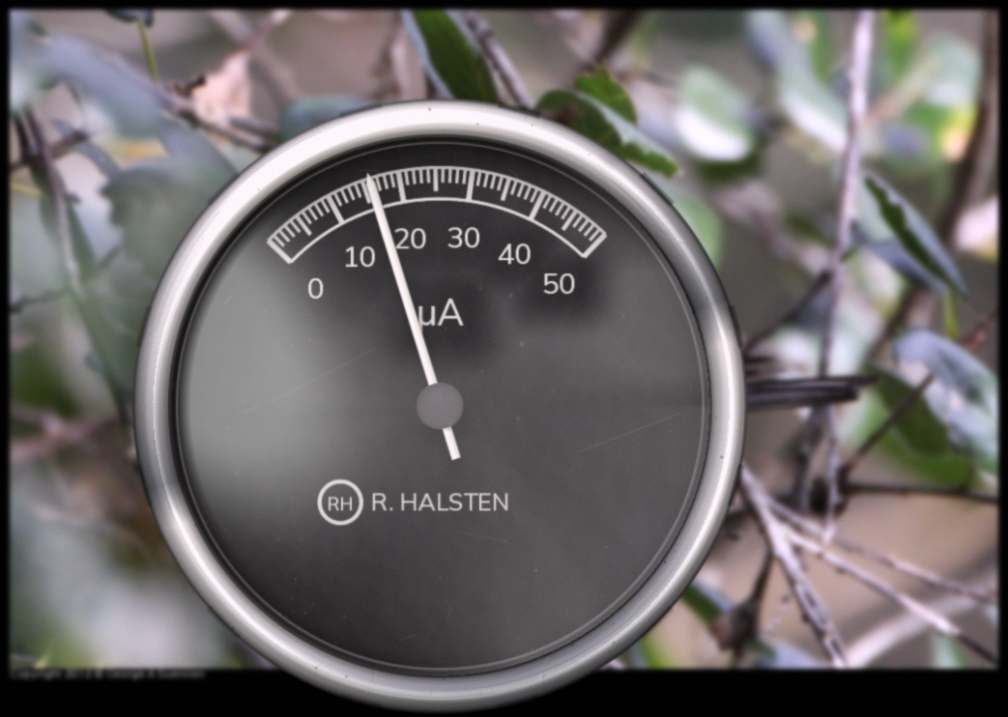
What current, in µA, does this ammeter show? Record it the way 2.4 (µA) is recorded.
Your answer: 16 (µA)
